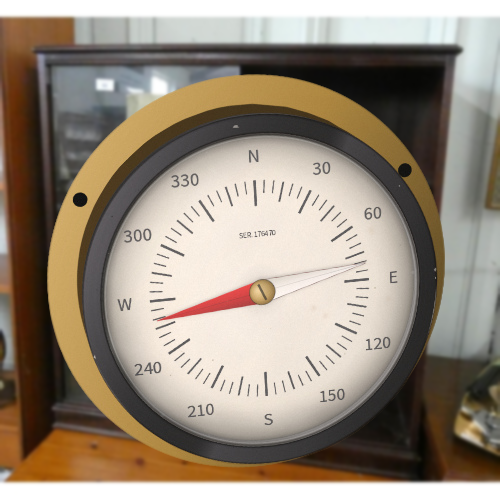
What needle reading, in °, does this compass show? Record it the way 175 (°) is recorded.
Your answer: 260 (°)
